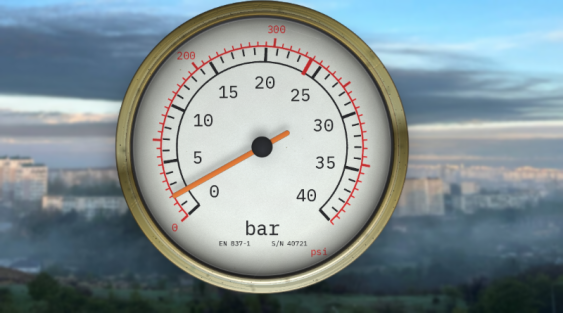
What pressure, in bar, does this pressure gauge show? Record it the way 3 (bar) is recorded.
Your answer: 2 (bar)
